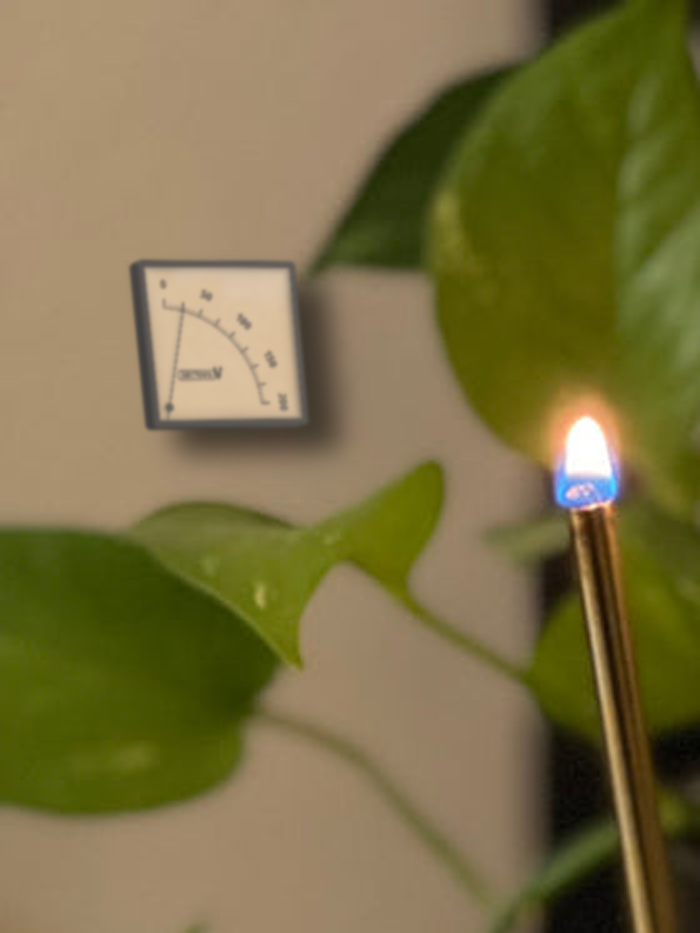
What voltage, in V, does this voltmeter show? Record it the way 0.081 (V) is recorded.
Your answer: 25 (V)
